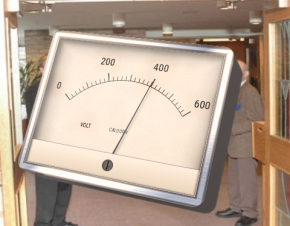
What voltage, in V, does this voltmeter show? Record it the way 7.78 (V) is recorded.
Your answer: 400 (V)
